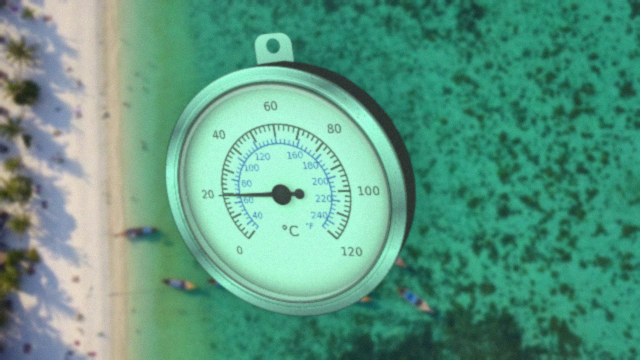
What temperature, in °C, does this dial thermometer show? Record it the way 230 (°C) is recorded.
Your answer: 20 (°C)
